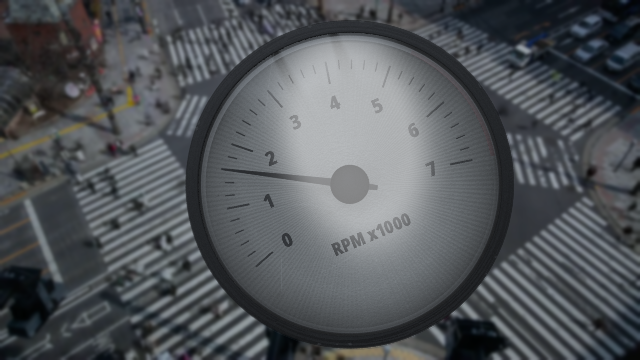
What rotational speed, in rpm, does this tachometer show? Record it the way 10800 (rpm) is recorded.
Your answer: 1600 (rpm)
